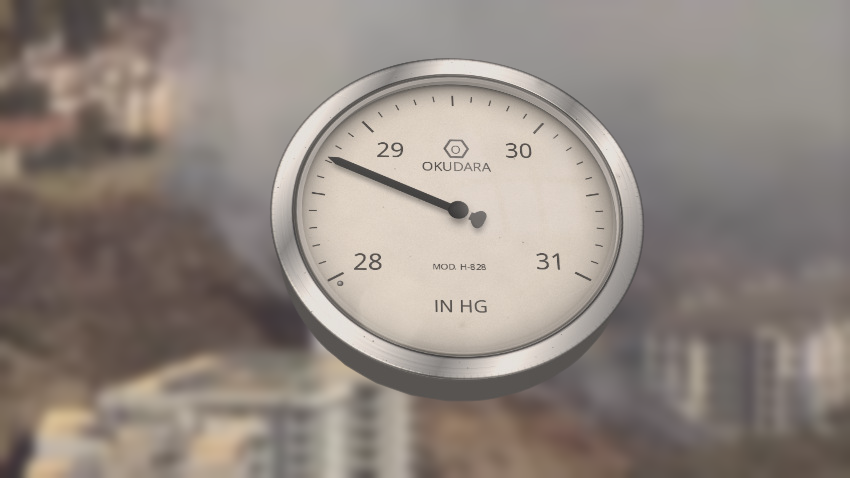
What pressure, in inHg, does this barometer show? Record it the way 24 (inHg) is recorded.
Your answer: 28.7 (inHg)
